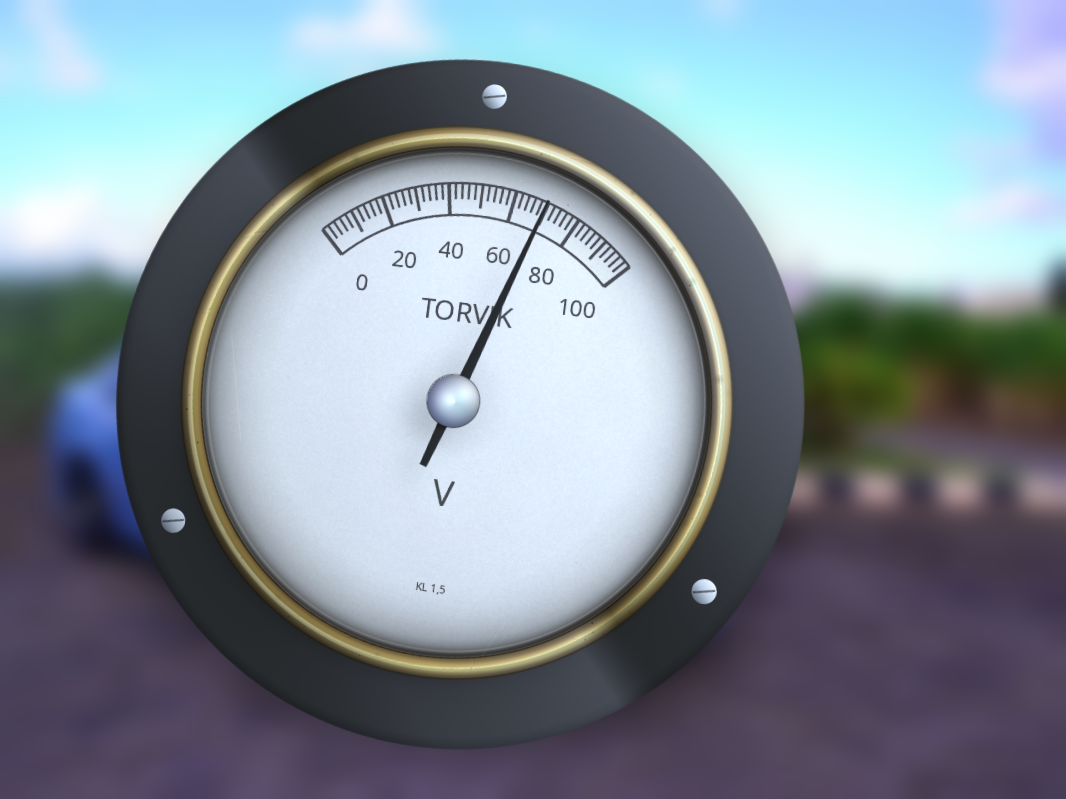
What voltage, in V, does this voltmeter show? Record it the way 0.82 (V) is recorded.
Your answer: 70 (V)
